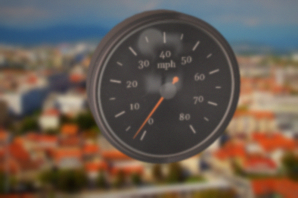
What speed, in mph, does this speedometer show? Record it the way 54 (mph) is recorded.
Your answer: 2.5 (mph)
